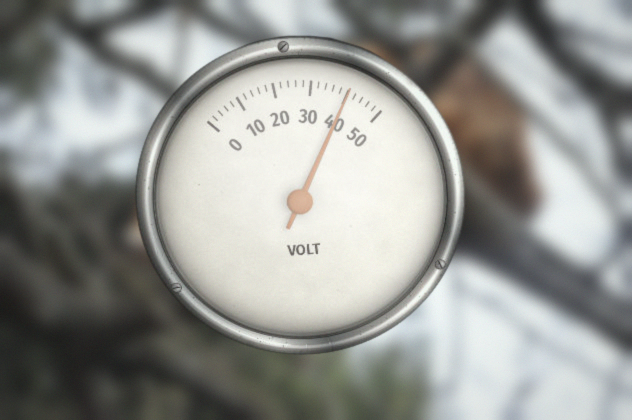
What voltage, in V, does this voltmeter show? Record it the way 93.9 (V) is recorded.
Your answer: 40 (V)
